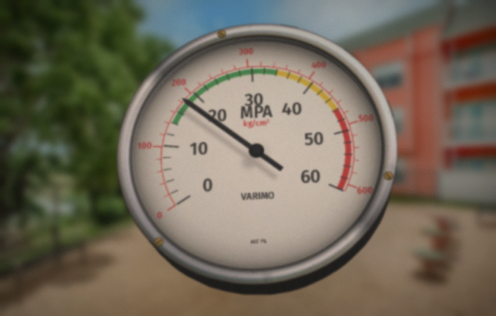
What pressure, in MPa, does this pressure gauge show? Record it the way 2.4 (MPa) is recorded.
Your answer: 18 (MPa)
